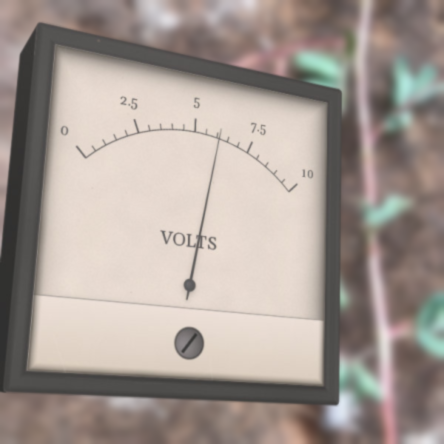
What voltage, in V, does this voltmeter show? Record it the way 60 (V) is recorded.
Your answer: 6 (V)
